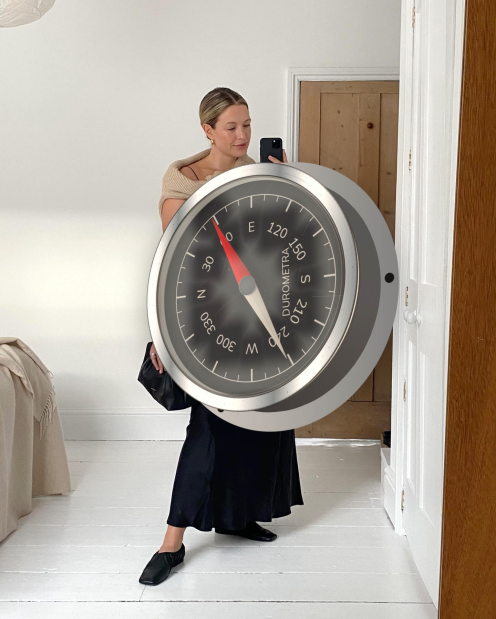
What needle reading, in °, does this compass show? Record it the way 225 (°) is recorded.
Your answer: 60 (°)
